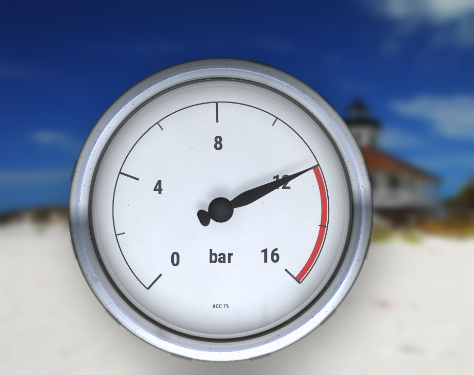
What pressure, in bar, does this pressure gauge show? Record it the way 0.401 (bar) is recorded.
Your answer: 12 (bar)
